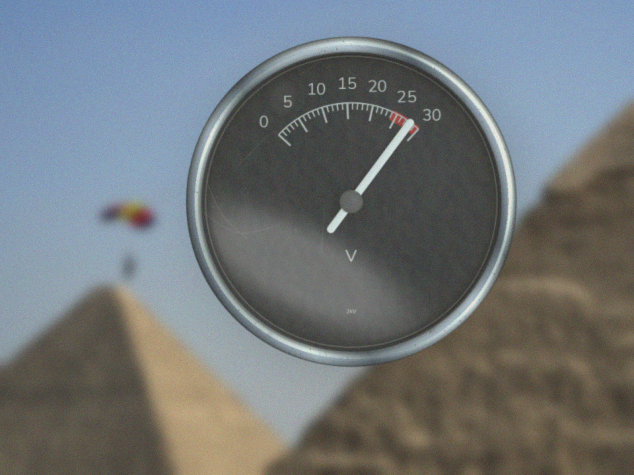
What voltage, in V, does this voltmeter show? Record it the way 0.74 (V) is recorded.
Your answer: 28 (V)
